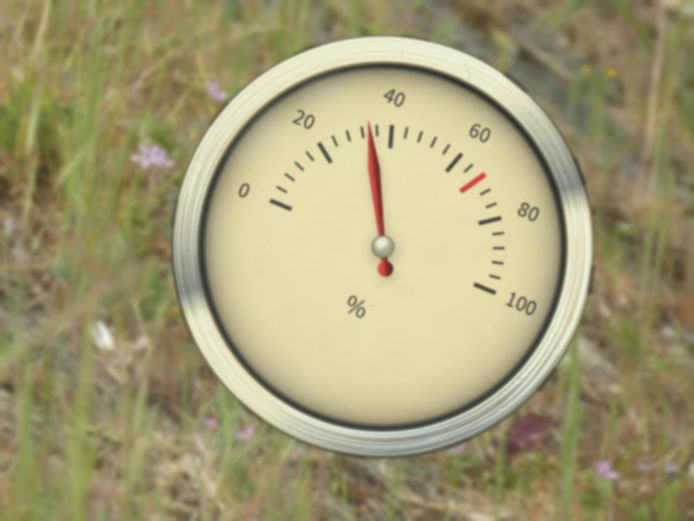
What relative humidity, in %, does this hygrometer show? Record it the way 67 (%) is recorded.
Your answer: 34 (%)
